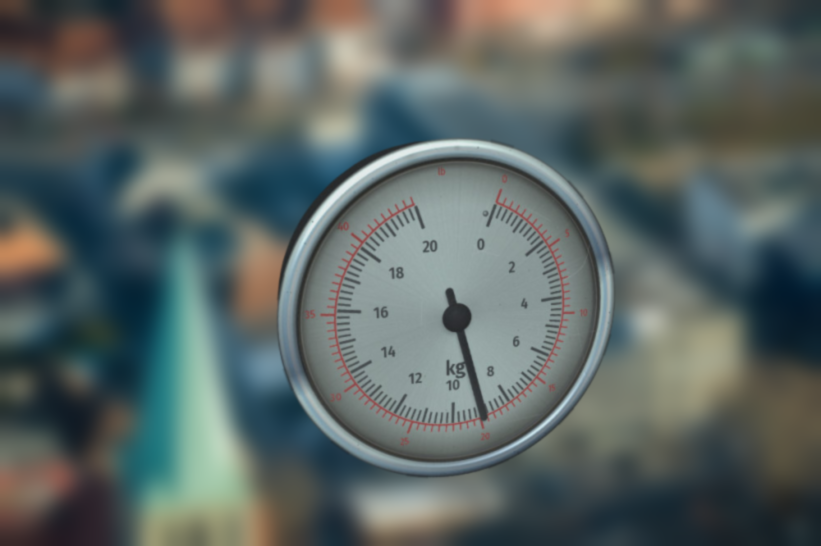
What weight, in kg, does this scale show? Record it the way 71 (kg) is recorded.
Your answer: 9 (kg)
